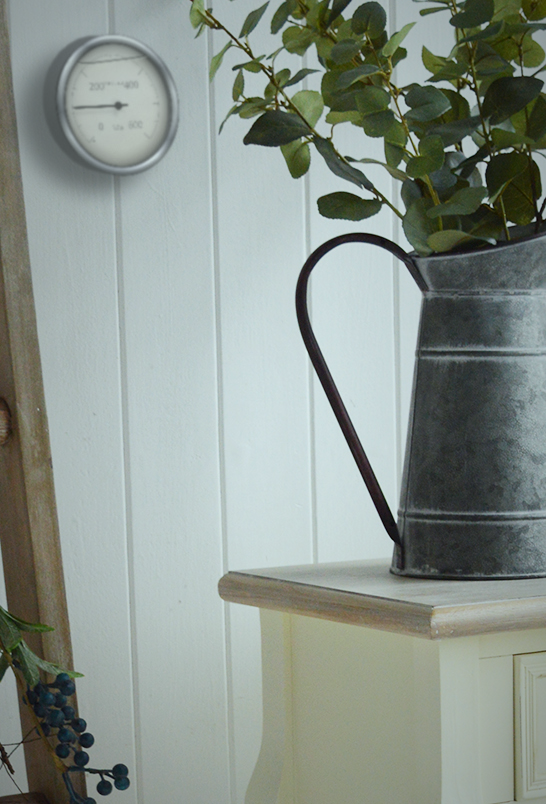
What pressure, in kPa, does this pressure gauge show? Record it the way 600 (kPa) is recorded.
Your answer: 100 (kPa)
